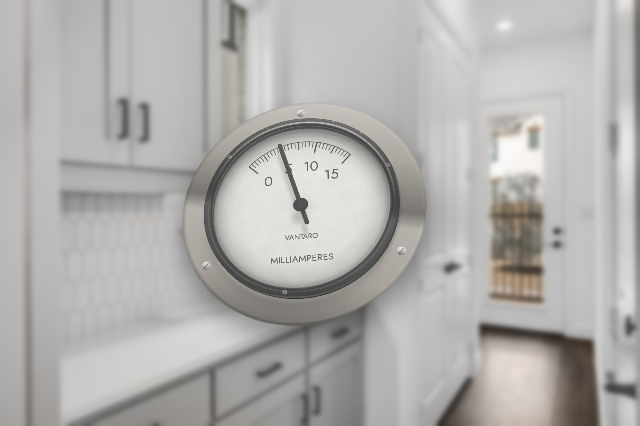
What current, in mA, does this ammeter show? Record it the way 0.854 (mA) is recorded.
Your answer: 5 (mA)
